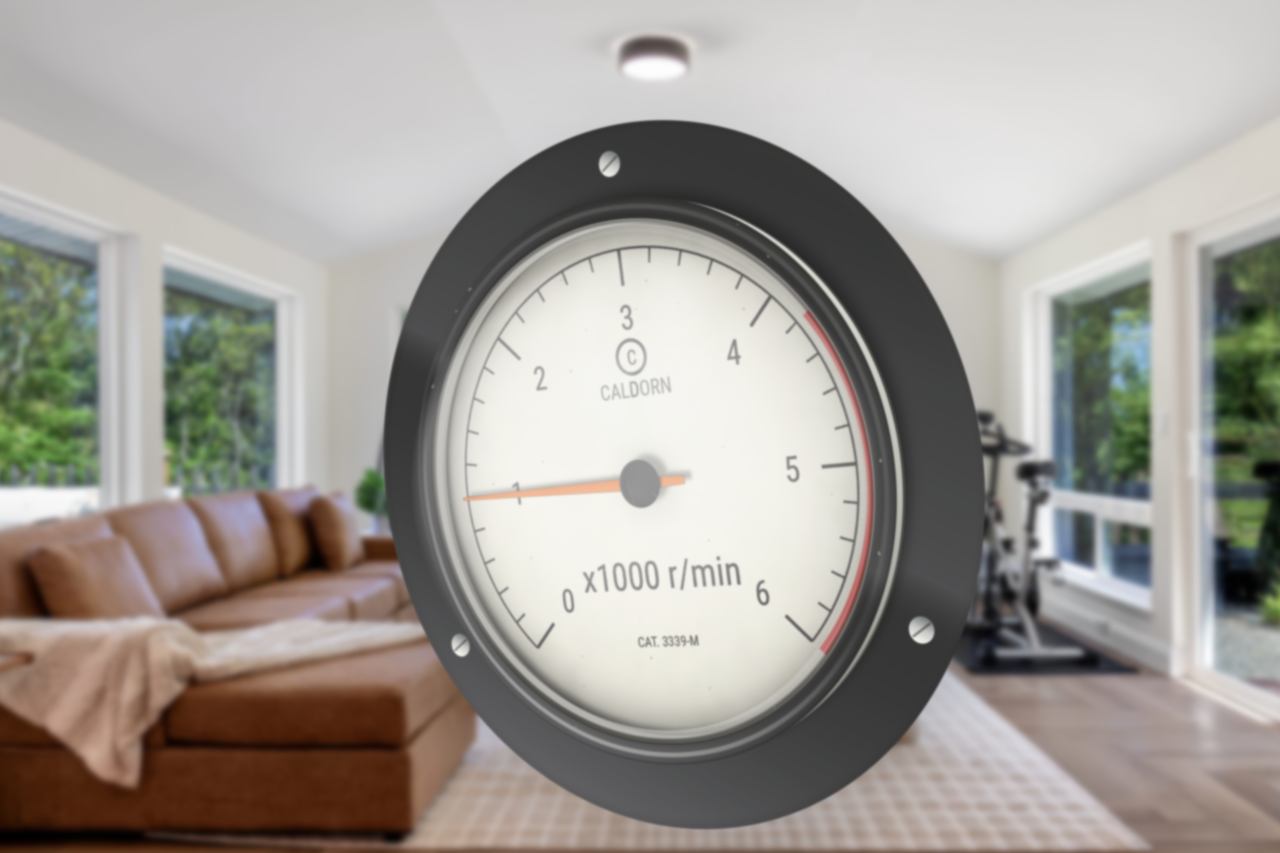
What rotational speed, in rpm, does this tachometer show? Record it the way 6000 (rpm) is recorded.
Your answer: 1000 (rpm)
